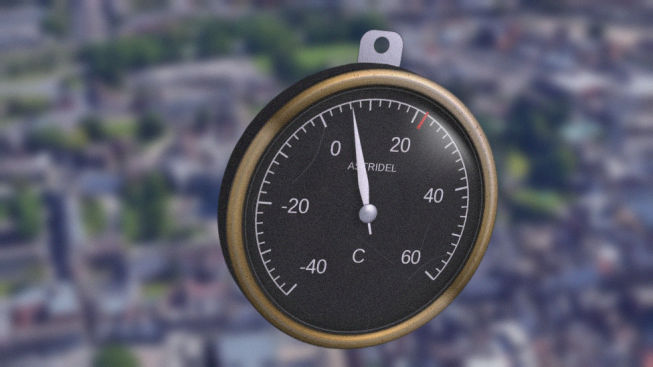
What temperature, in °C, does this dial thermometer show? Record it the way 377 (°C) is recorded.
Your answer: 6 (°C)
